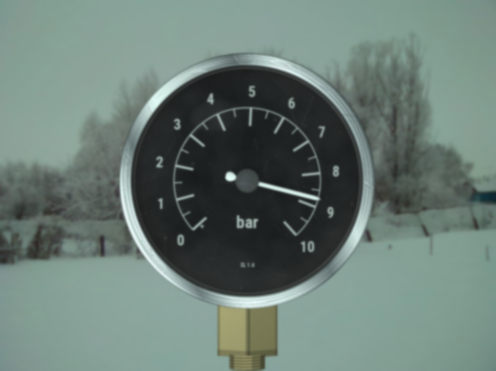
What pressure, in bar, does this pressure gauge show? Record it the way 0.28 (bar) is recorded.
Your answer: 8.75 (bar)
